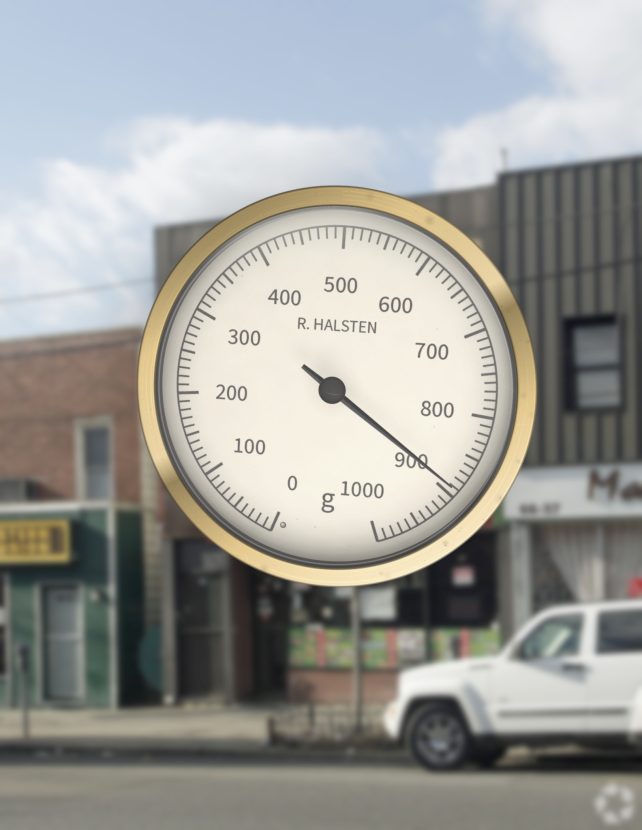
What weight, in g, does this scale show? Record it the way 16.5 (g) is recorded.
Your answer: 890 (g)
